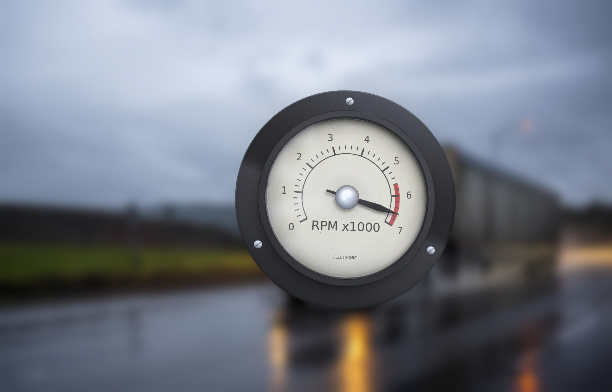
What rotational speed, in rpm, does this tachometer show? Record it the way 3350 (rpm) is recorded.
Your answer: 6600 (rpm)
